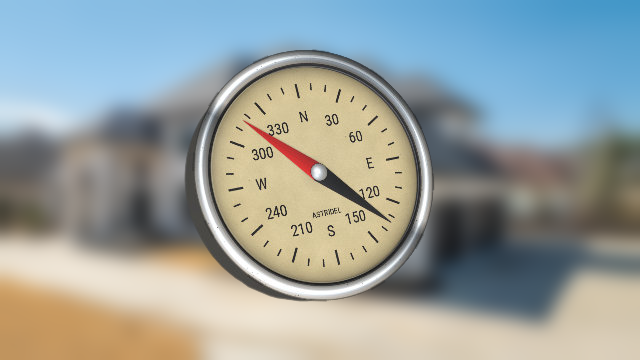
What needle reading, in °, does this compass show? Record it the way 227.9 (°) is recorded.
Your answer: 315 (°)
